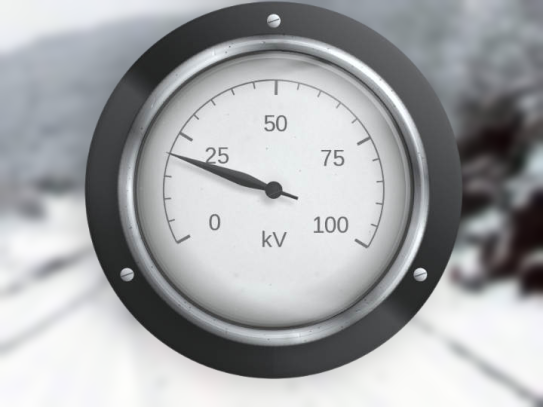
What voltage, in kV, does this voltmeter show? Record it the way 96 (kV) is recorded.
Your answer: 20 (kV)
